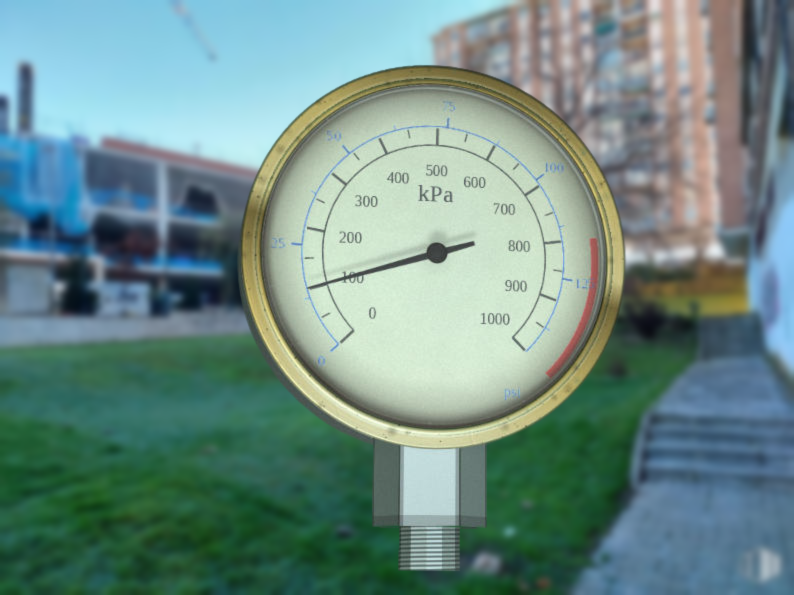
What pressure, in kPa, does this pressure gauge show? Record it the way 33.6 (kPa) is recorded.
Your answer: 100 (kPa)
